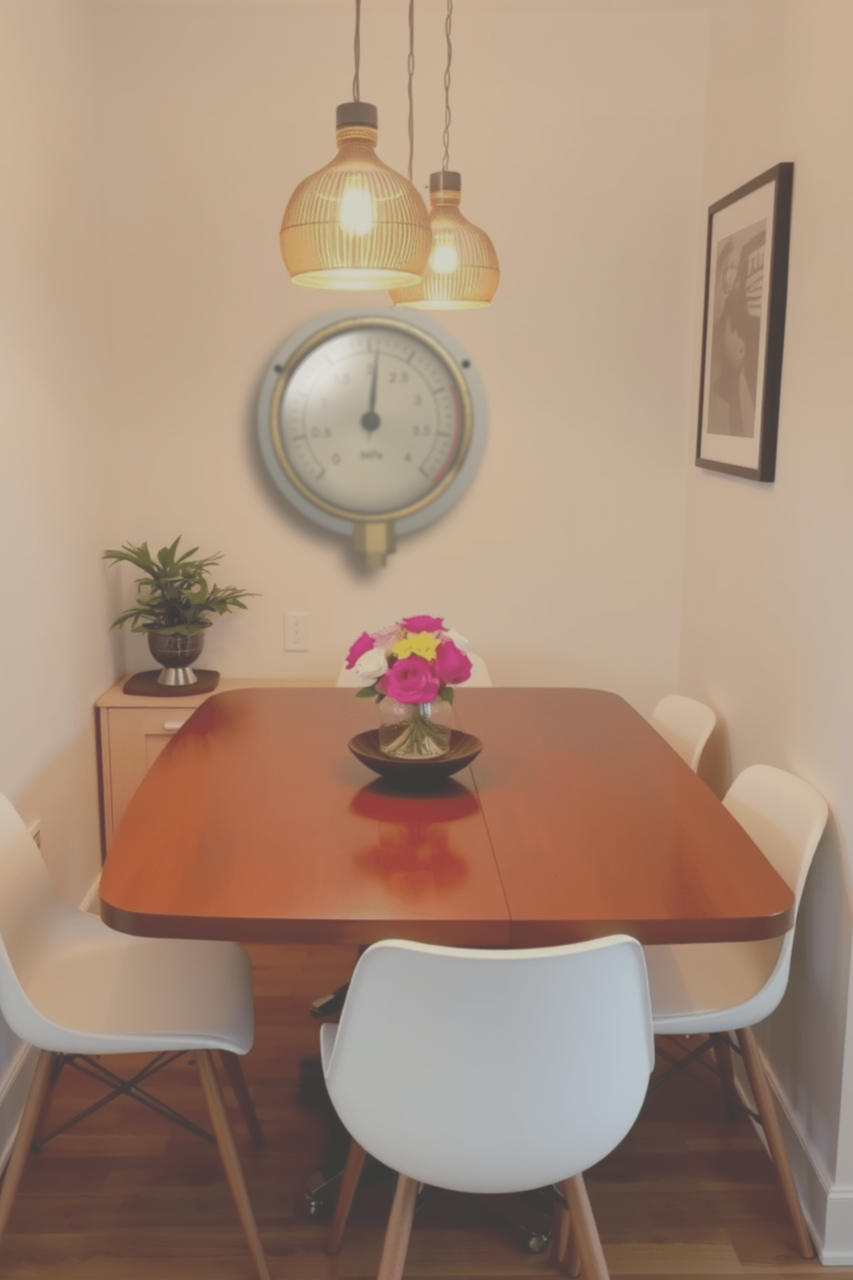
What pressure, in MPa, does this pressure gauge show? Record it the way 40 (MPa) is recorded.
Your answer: 2.1 (MPa)
